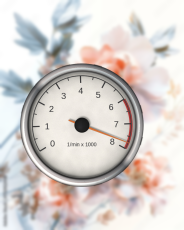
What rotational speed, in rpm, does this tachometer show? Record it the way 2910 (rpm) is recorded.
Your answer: 7750 (rpm)
